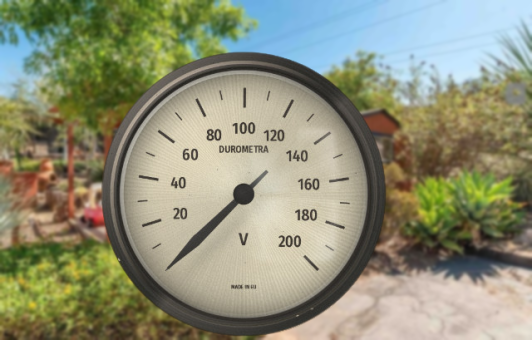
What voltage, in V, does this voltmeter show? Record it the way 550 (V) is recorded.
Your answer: 0 (V)
